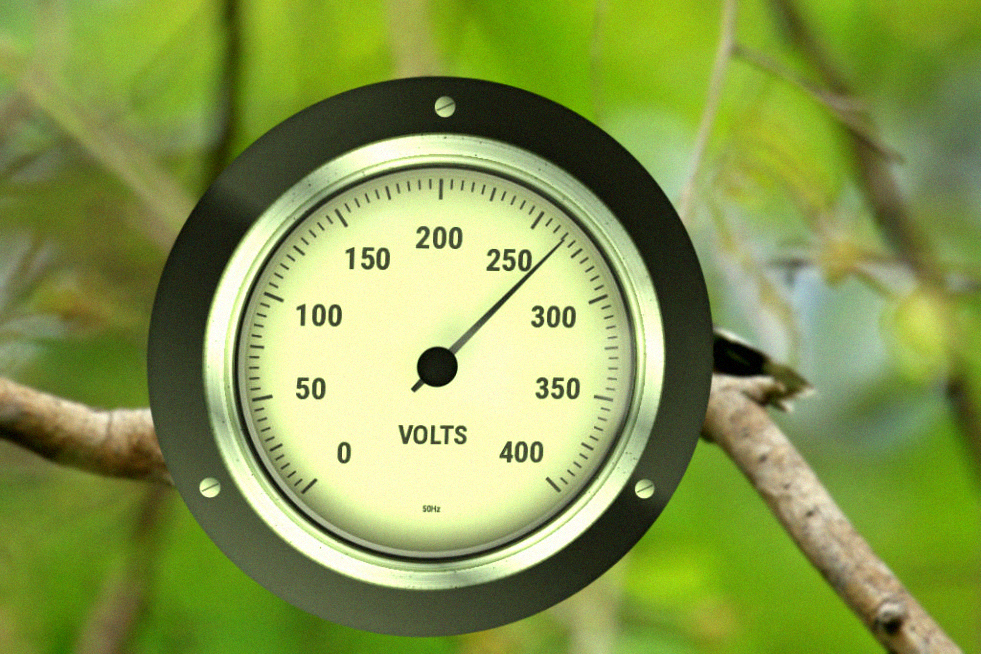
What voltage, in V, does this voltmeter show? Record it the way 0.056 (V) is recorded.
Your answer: 265 (V)
